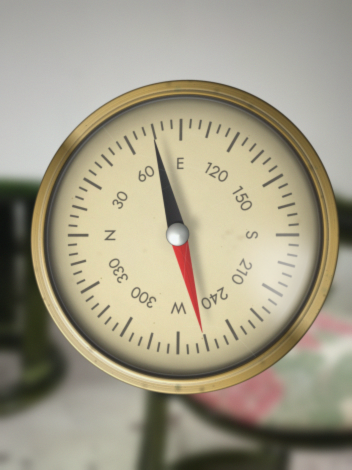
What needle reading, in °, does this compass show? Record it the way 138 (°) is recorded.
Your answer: 255 (°)
